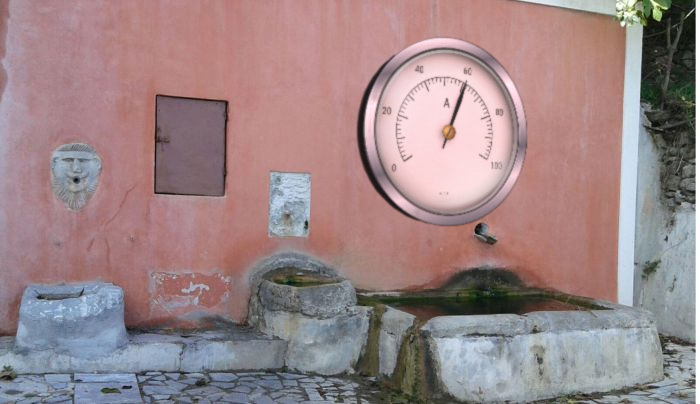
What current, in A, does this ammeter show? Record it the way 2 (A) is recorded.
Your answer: 60 (A)
